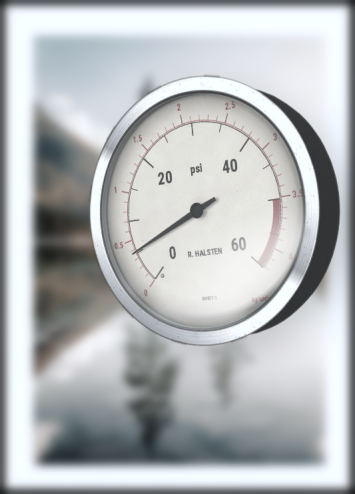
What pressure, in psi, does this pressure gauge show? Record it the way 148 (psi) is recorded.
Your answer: 5 (psi)
